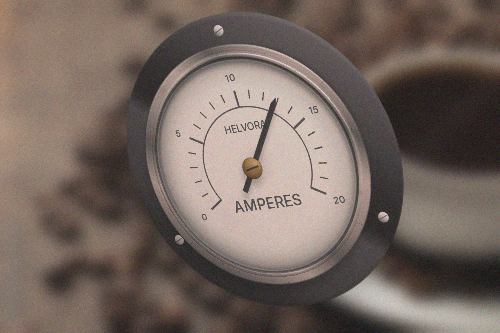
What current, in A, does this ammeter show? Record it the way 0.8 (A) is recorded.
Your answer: 13 (A)
